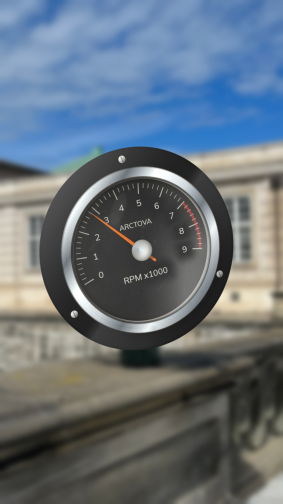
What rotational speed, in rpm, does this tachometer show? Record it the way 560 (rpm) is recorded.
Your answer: 2800 (rpm)
